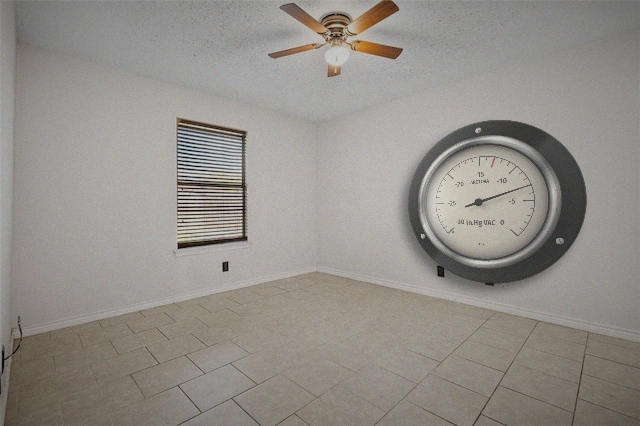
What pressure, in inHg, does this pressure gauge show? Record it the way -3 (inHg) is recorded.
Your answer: -7 (inHg)
